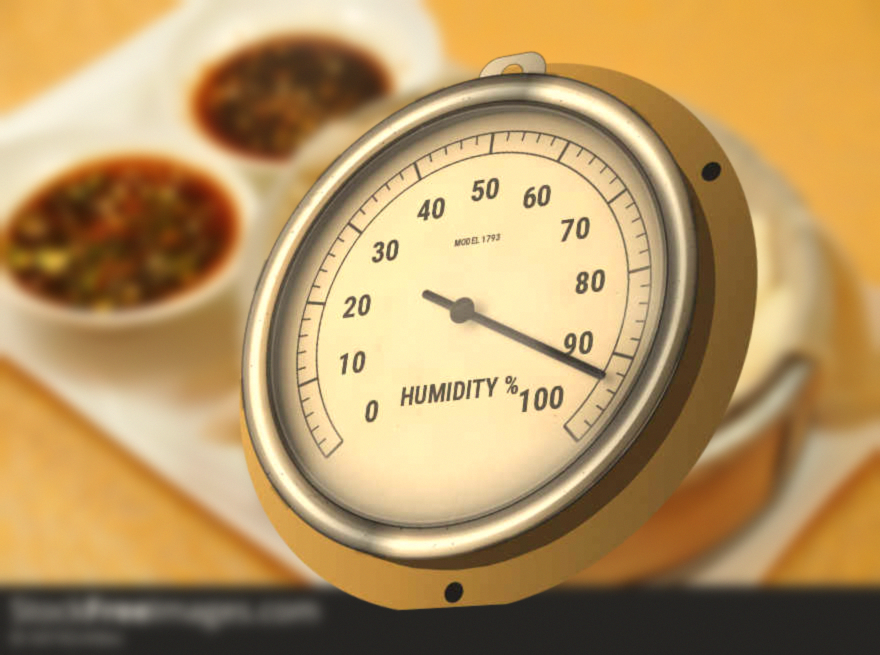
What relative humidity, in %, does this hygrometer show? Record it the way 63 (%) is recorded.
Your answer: 93 (%)
